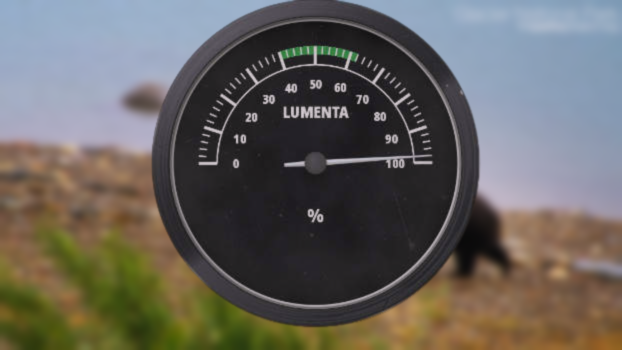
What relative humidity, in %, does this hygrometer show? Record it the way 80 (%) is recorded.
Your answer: 98 (%)
